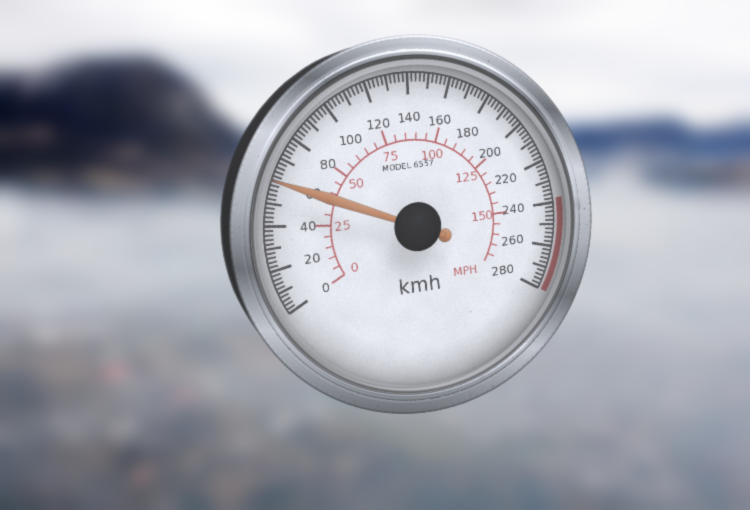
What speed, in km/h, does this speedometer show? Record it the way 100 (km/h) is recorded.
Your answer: 60 (km/h)
